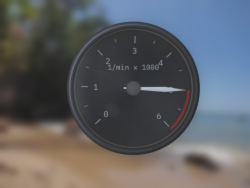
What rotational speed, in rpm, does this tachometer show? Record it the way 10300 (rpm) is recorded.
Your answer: 5000 (rpm)
